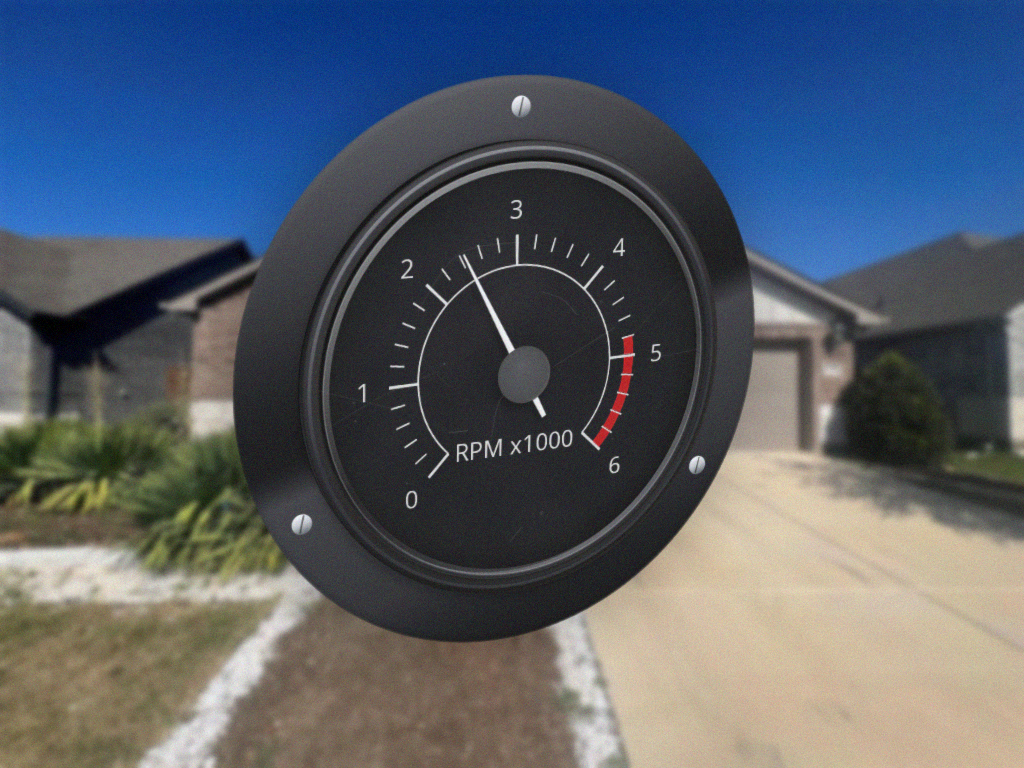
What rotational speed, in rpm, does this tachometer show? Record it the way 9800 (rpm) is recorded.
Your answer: 2400 (rpm)
